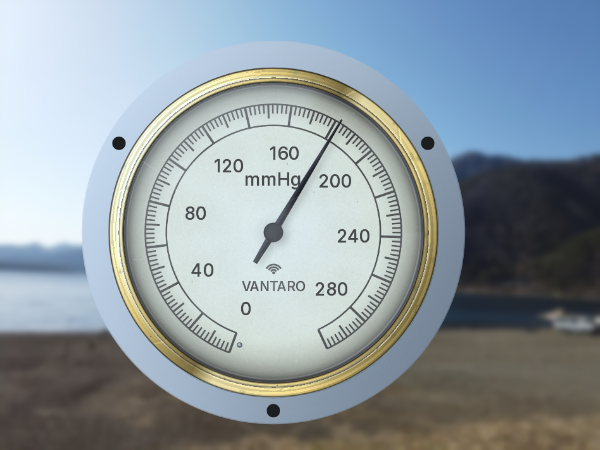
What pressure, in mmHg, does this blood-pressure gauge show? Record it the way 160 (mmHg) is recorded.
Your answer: 182 (mmHg)
